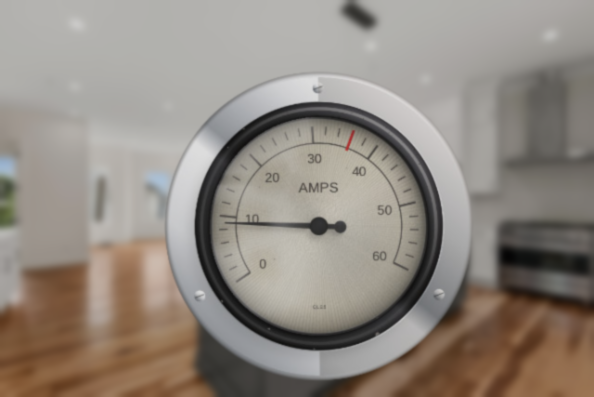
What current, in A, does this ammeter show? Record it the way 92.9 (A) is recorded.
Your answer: 9 (A)
